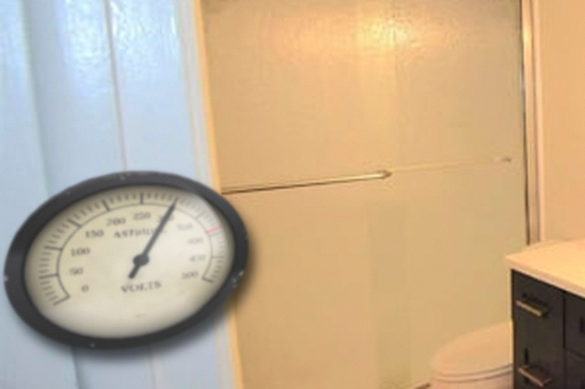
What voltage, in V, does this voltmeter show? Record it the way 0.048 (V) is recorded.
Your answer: 300 (V)
